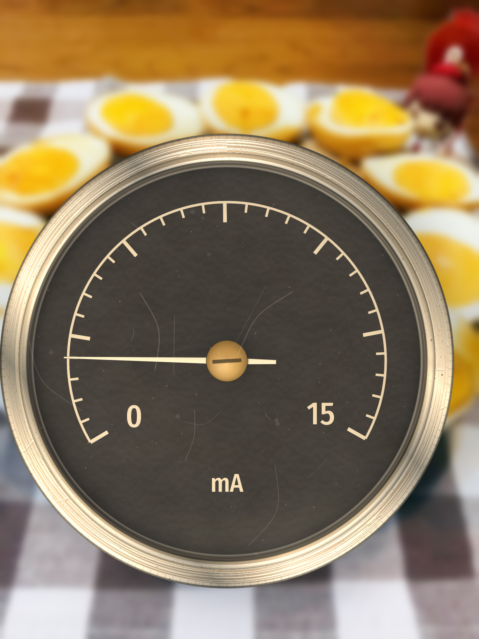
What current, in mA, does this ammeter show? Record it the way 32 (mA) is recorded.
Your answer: 2 (mA)
